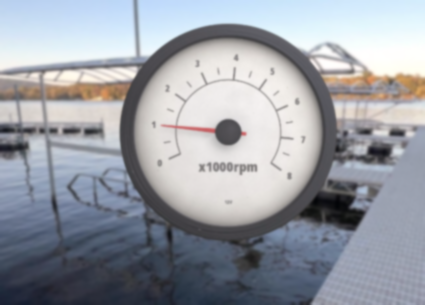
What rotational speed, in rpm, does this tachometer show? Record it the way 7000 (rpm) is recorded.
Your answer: 1000 (rpm)
